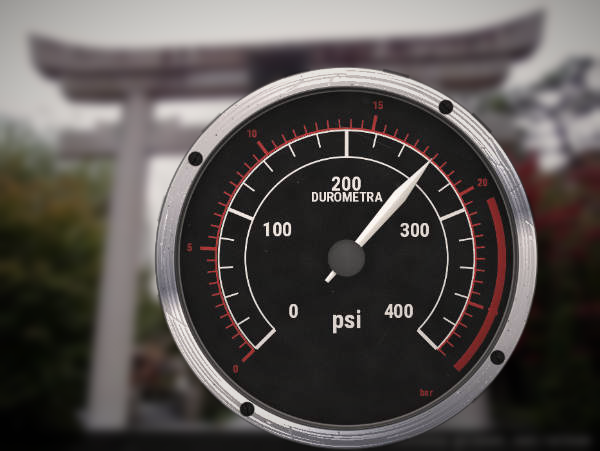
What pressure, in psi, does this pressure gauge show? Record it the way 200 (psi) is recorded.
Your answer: 260 (psi)
